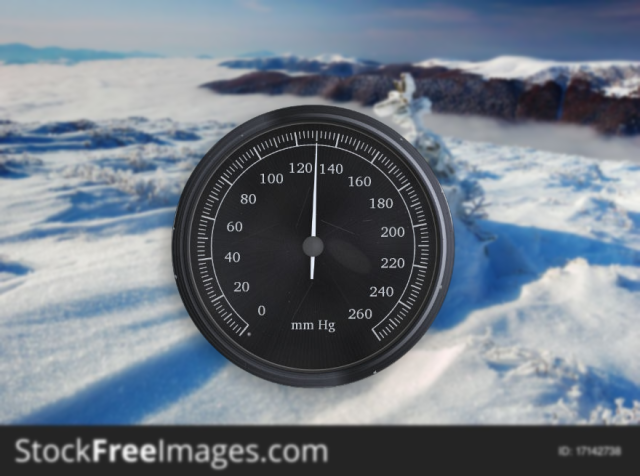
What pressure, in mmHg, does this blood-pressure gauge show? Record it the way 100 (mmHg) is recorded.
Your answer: 130 (mmHg)
